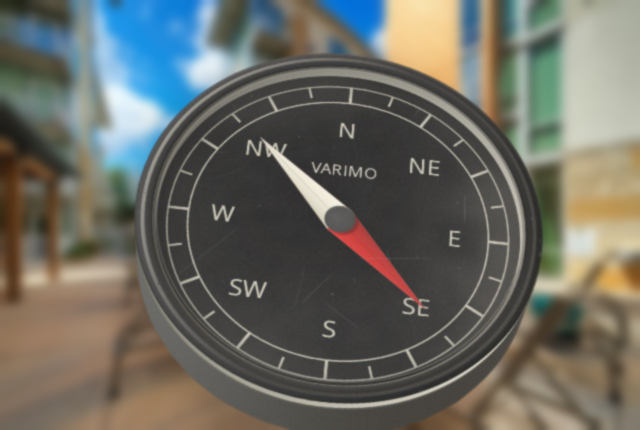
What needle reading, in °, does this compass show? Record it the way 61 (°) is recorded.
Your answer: 135 (°)
